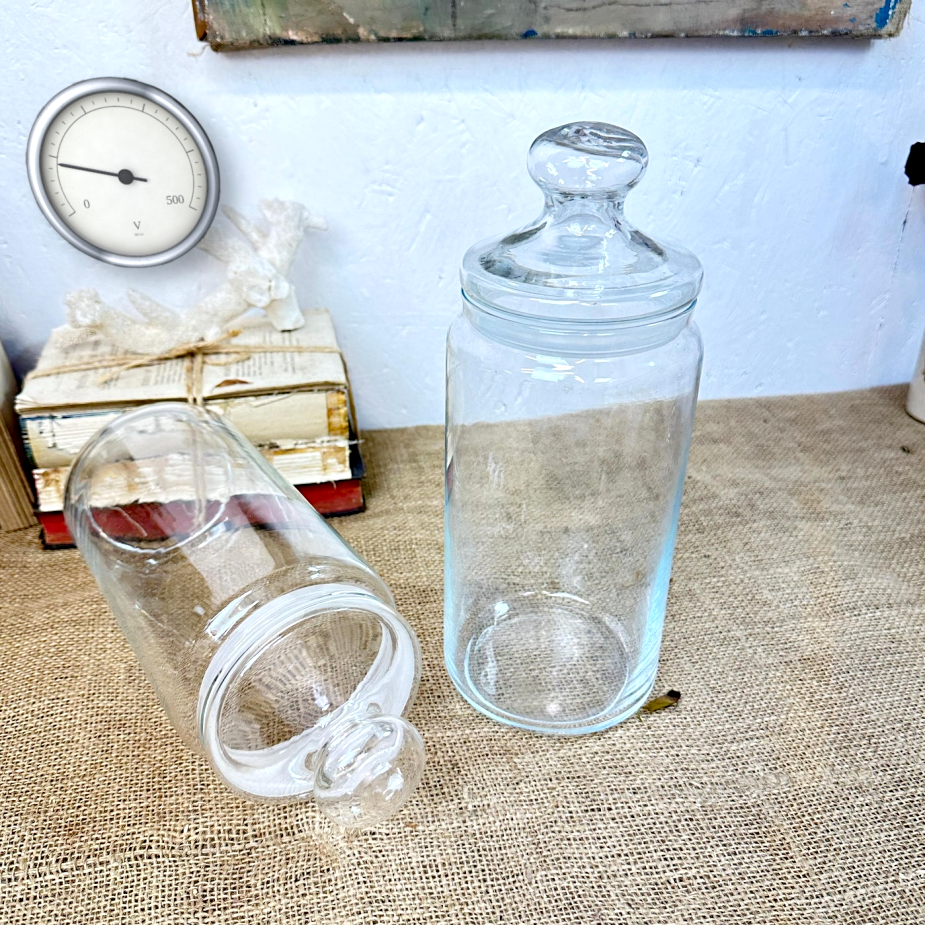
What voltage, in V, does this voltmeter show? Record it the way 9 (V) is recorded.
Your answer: 90 (V)
